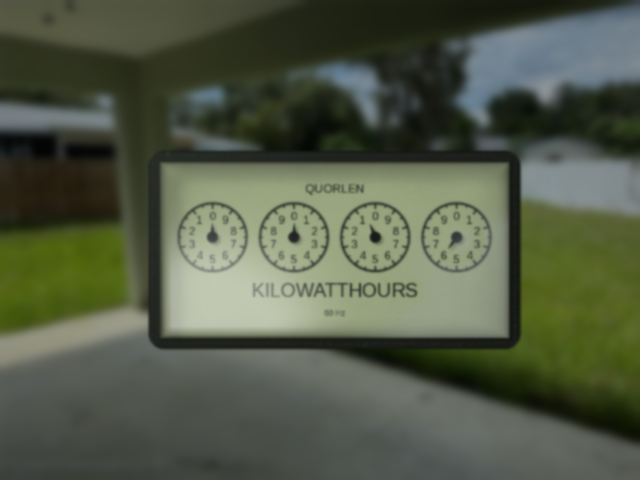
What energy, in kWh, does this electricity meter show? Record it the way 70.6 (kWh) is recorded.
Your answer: 6 (kWh)
